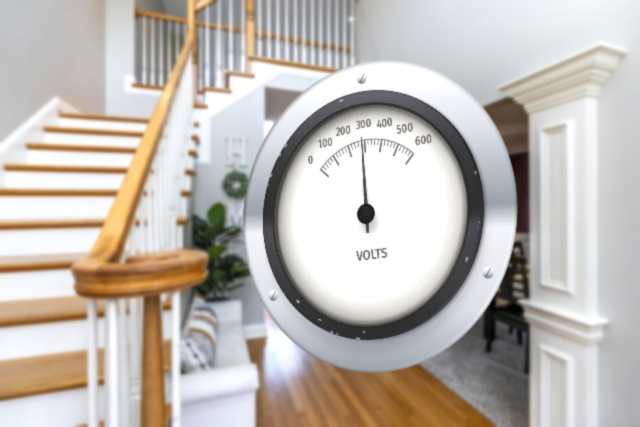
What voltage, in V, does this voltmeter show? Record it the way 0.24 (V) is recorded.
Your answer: 300 (V)
